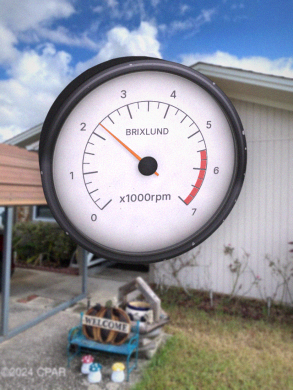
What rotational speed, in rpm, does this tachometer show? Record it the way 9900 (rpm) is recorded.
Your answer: 2250 (rpm)
